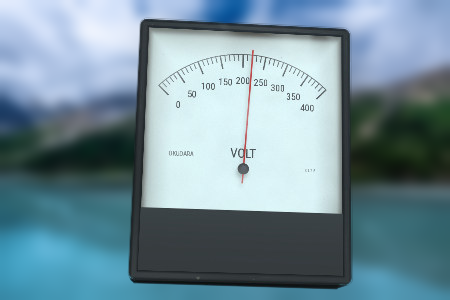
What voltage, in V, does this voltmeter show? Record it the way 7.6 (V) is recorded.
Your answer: 220 (V)
